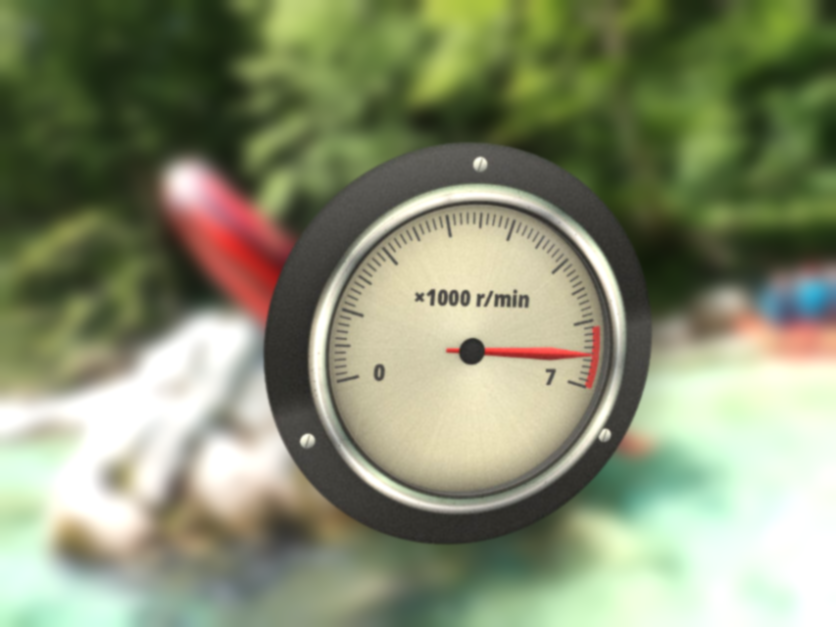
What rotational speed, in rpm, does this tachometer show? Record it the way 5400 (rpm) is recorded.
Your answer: 6500 (rpm)
